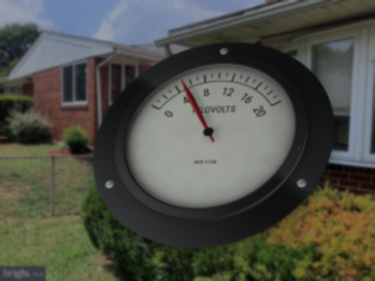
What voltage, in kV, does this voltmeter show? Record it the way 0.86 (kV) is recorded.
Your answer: 5 (kV)
